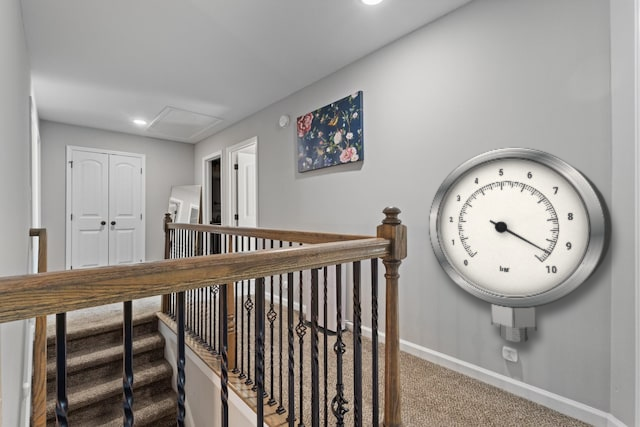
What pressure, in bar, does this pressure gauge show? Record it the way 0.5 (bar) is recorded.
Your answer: 9.5 (bar)
